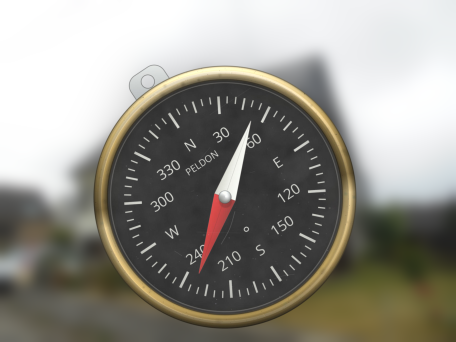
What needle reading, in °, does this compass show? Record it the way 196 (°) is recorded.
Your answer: 232.5 (°)
